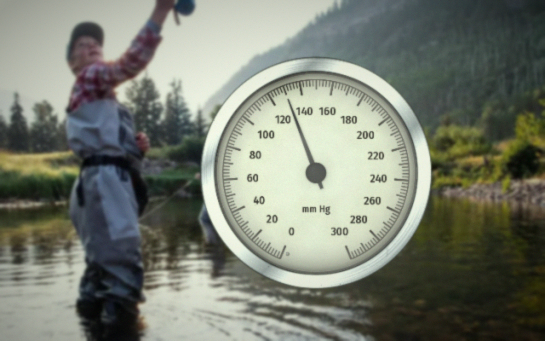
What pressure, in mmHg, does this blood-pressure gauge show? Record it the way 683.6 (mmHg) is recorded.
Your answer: 130 (mmHg)
